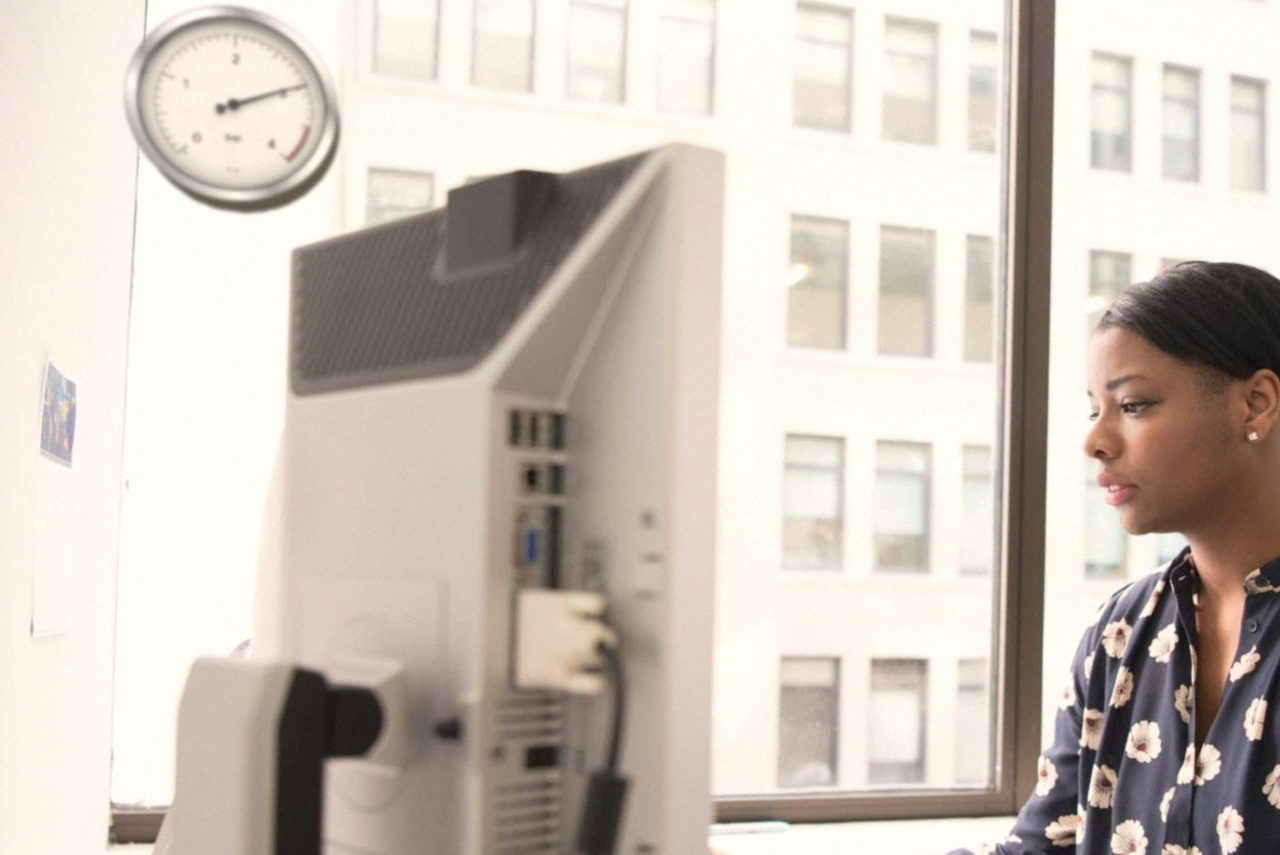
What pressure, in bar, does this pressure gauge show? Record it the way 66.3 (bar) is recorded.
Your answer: 3 (bar)
